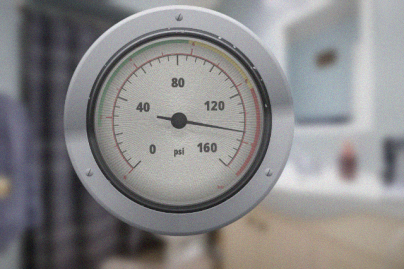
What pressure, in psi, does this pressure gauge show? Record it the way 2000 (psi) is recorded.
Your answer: 140 (psi)
